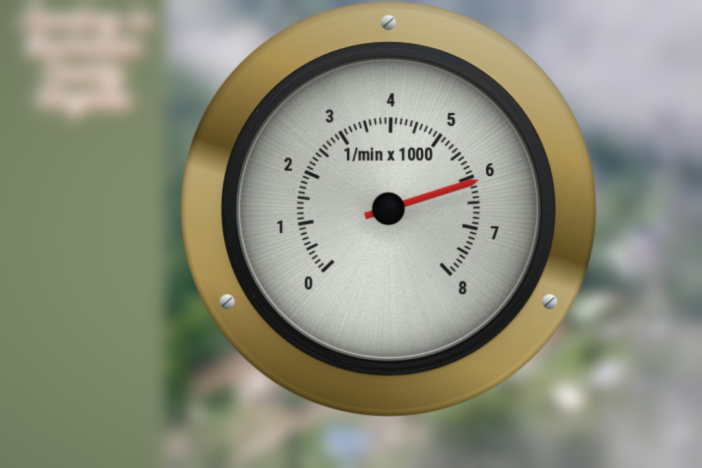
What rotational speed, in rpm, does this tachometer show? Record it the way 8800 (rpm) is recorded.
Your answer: 6100 (rpm)
